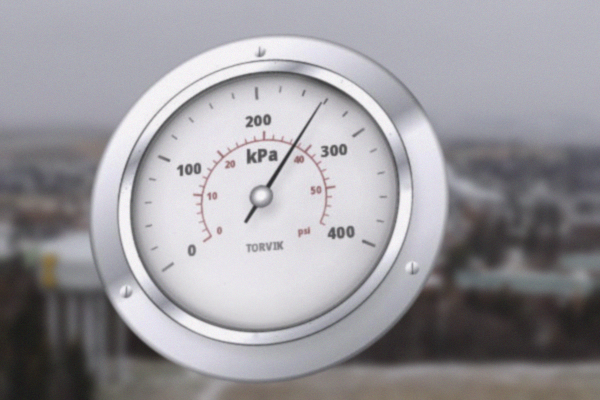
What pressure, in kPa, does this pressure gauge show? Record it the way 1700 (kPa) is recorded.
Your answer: 260 (kPa)
